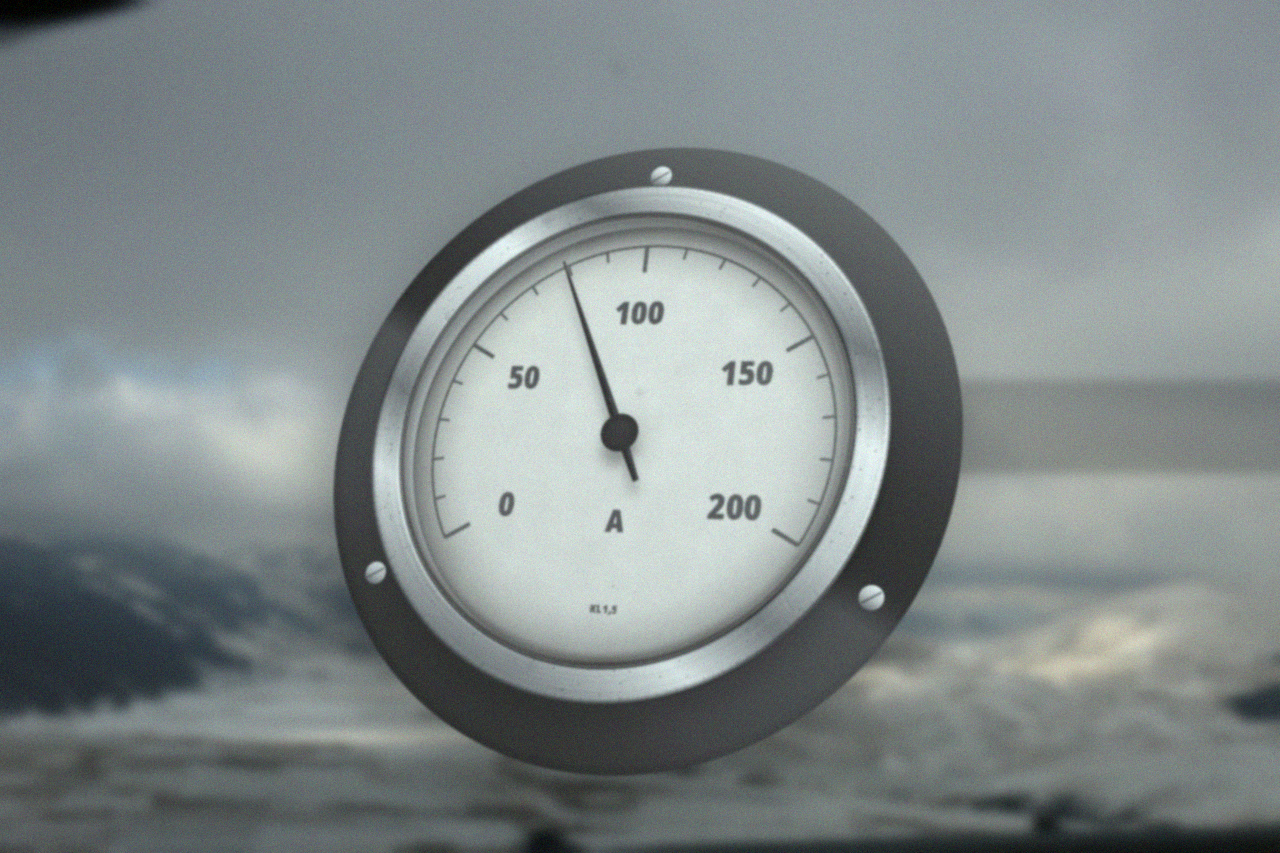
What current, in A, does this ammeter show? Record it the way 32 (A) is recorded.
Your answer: 80 (A)
